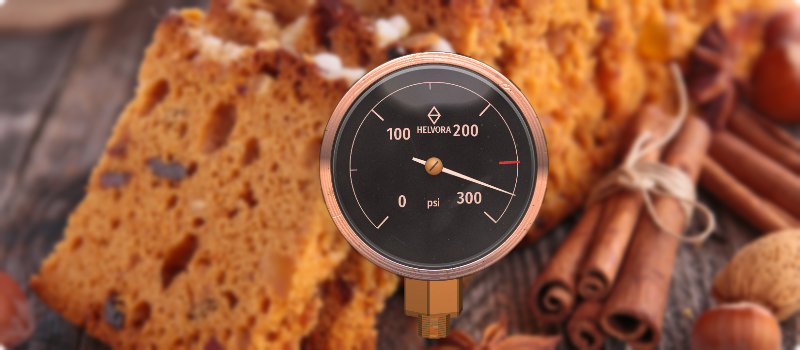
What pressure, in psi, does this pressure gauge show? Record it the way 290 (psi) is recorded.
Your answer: 275 (psi)
